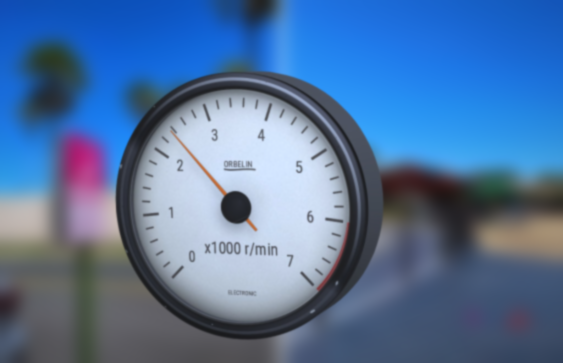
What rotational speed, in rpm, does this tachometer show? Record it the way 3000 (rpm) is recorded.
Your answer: 2400 (rpm)
